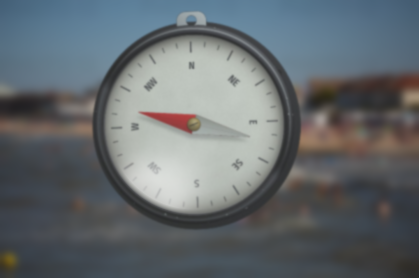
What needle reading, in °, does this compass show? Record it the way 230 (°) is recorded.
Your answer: 285 (°)
